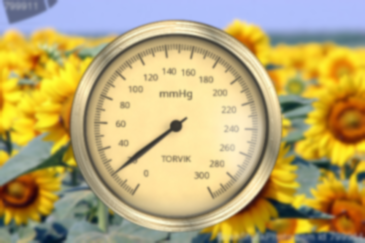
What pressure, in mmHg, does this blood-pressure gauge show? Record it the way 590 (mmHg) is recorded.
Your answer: 20 (mmHg)
